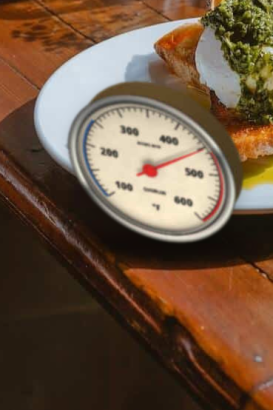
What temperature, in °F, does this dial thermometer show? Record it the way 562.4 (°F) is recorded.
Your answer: 450 (°F)
